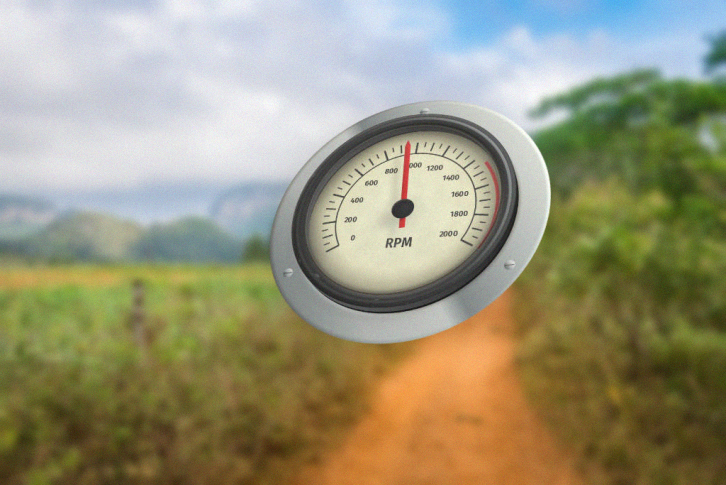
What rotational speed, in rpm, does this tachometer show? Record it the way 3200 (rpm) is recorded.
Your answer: 950 (rpm)
